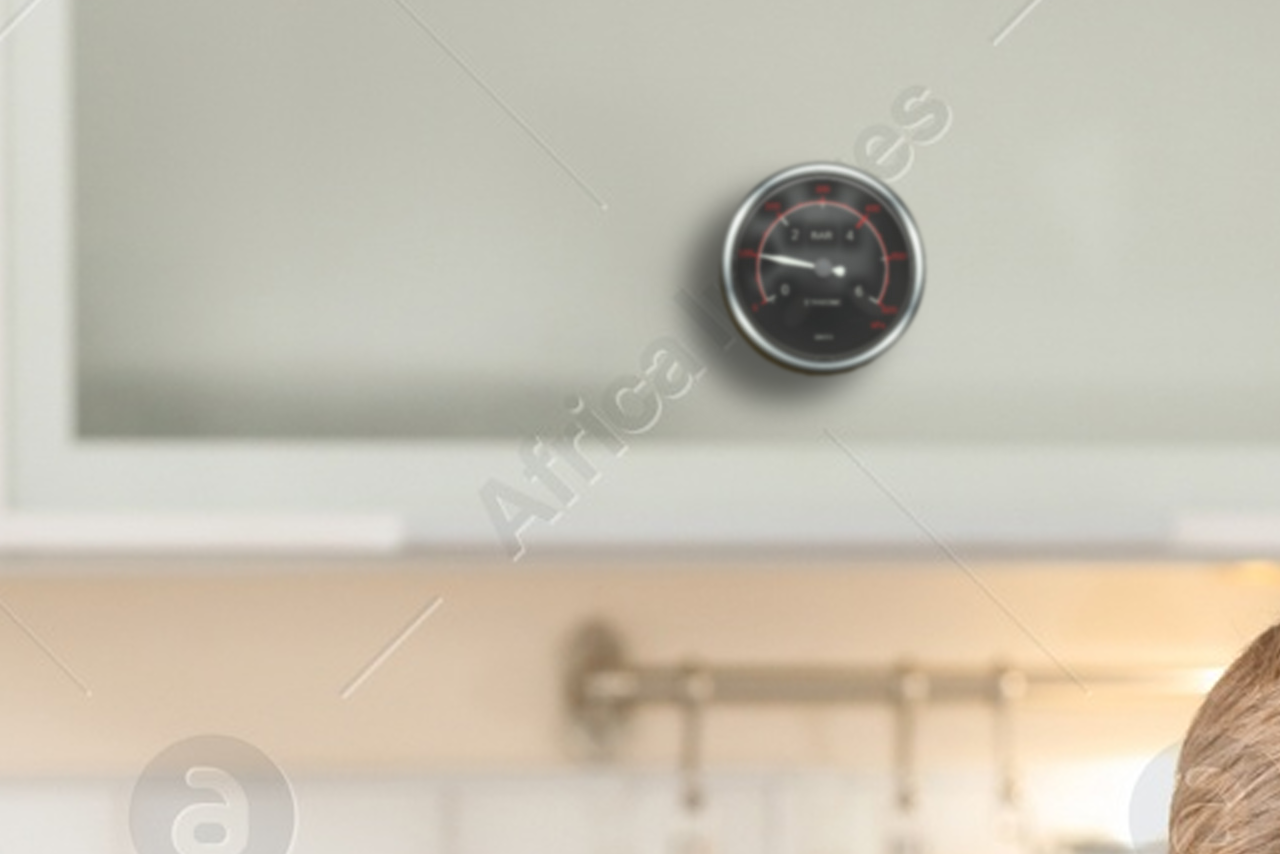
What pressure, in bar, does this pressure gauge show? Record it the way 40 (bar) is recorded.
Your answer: 1 (bar)
